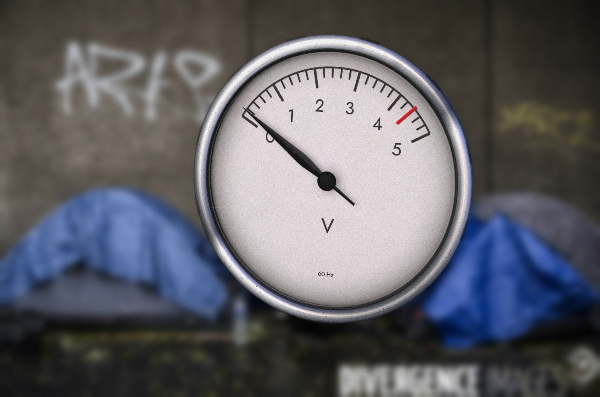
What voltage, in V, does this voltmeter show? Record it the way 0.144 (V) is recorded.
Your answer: 0.2 (V)
